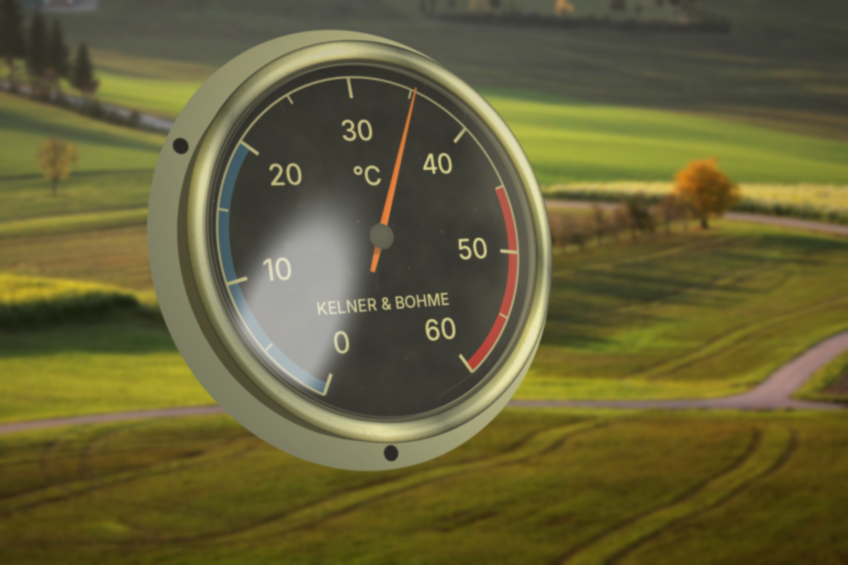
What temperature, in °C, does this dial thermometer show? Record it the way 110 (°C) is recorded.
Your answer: 35 (°C)
